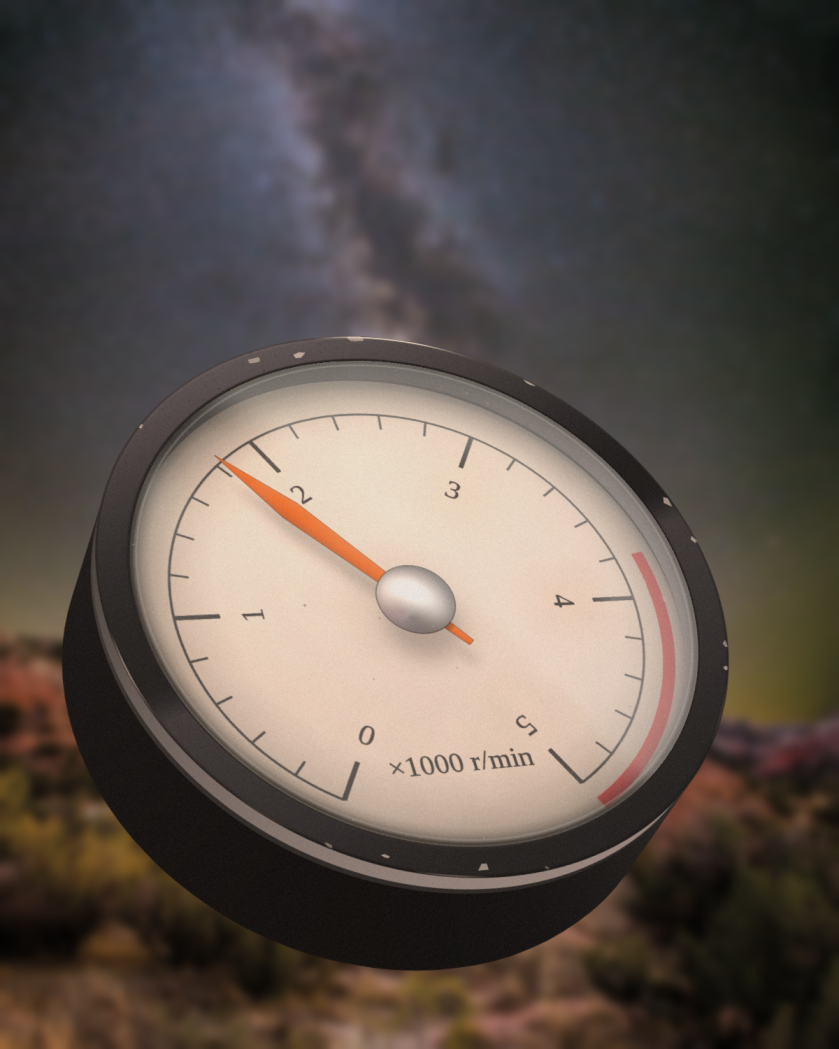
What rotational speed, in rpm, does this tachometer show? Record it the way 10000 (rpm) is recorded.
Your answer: 1800 (rpm)
